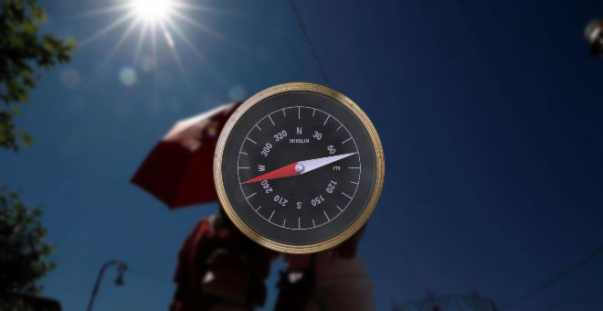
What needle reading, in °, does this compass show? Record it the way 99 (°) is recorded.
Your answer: 255 (°)
